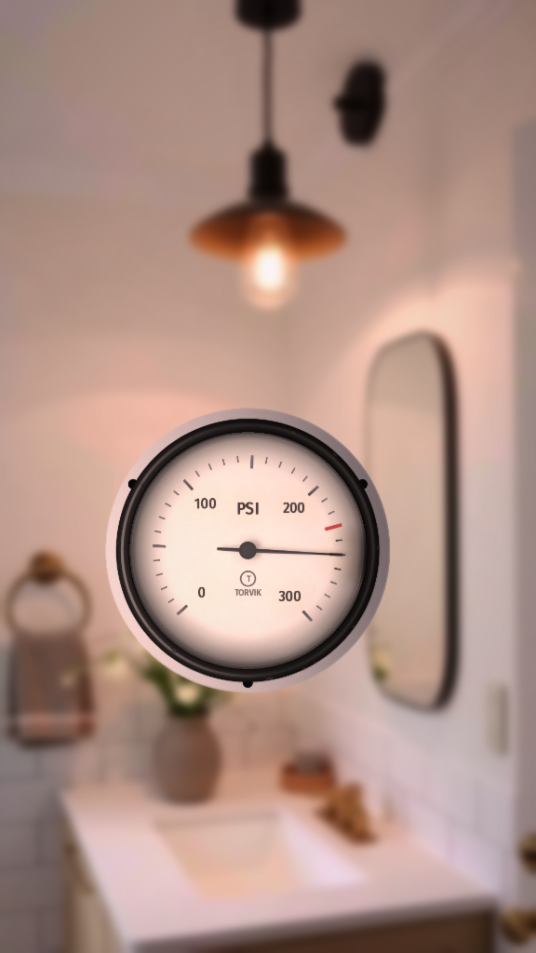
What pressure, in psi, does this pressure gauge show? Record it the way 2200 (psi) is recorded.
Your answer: 250 (psi)
